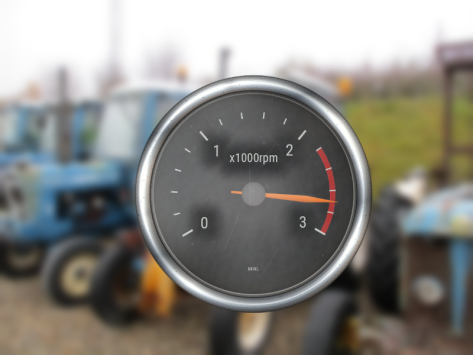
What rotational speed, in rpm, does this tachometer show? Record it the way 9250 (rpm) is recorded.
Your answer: 2700 (rpm)
